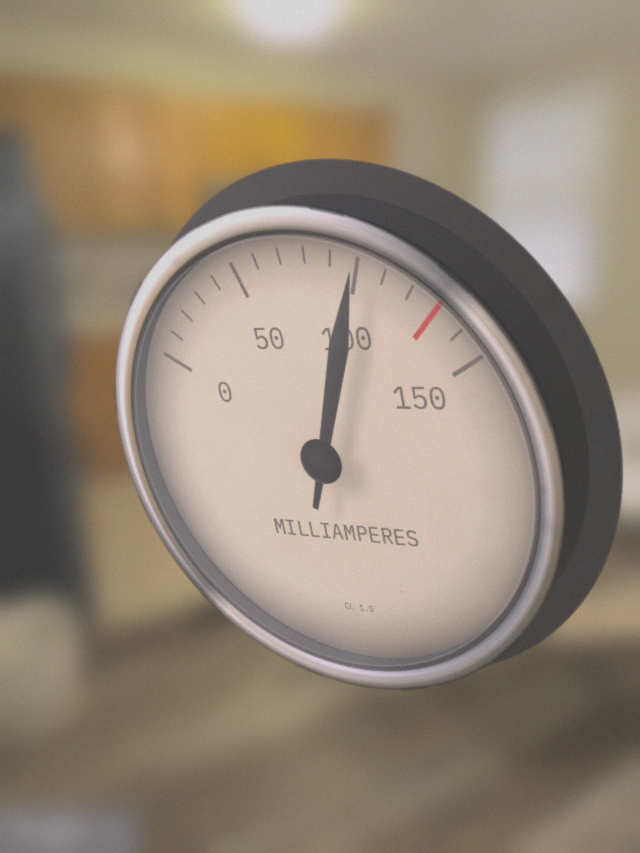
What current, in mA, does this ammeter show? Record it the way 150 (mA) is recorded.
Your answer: 100 (mA)
